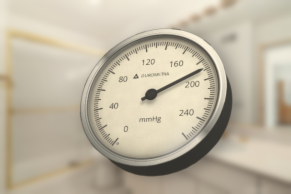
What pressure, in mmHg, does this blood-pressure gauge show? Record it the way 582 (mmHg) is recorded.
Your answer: 190 (mmHg)
